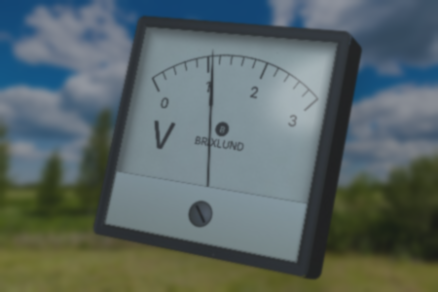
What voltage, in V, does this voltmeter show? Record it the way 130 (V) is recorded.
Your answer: 1.1 (V)
